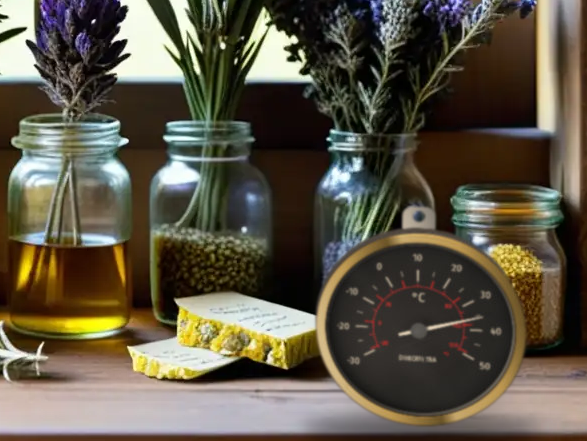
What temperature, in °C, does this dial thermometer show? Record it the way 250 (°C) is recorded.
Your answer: 35 (°C)
